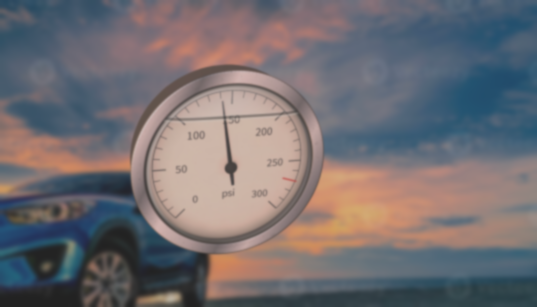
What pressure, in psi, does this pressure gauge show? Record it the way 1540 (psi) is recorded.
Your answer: 140 (psi)
